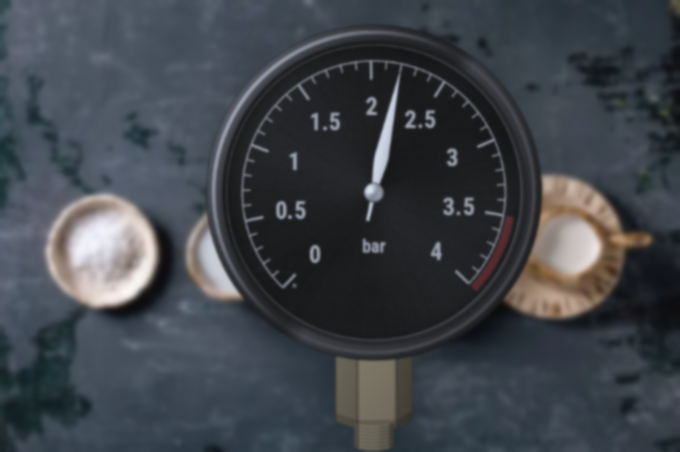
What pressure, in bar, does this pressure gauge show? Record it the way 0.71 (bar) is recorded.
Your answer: 2.2 (bar)
